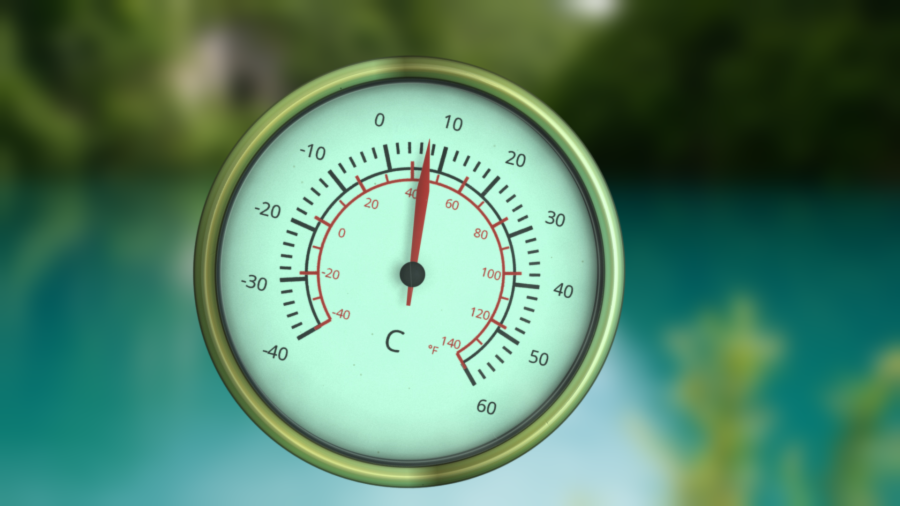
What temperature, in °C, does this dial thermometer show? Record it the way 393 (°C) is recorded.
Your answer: 7 (°C)
